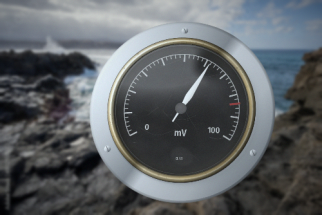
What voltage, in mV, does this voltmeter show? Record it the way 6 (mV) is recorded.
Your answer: 62 (mV)
